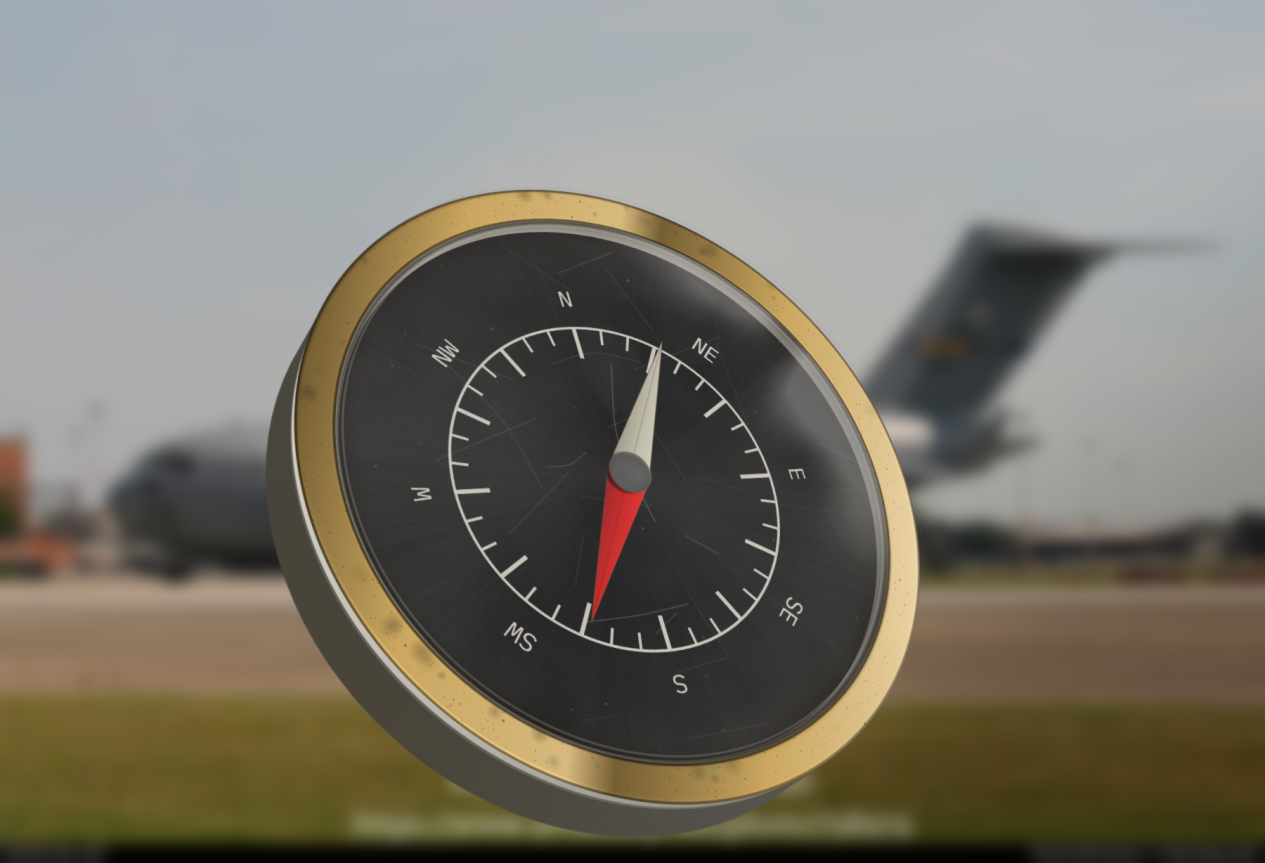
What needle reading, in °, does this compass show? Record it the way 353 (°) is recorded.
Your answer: 210 (°)
